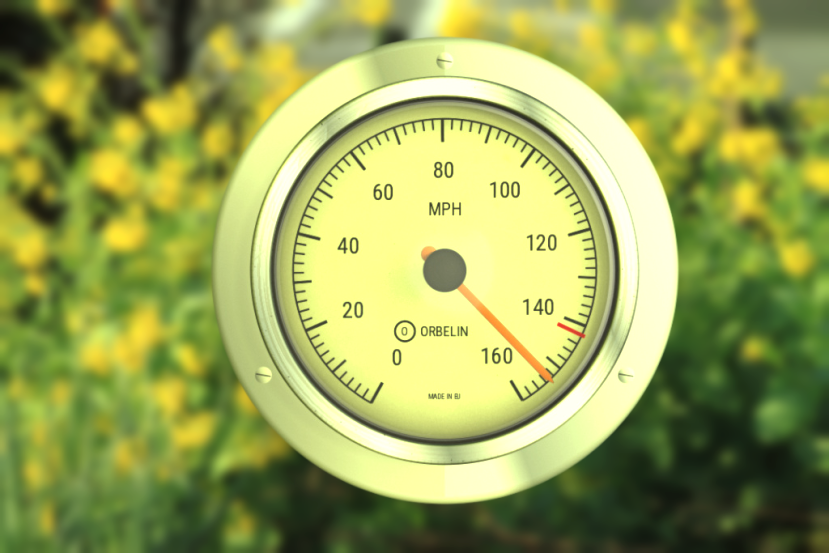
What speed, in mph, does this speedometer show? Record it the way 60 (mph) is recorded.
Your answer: 153 (mph)
